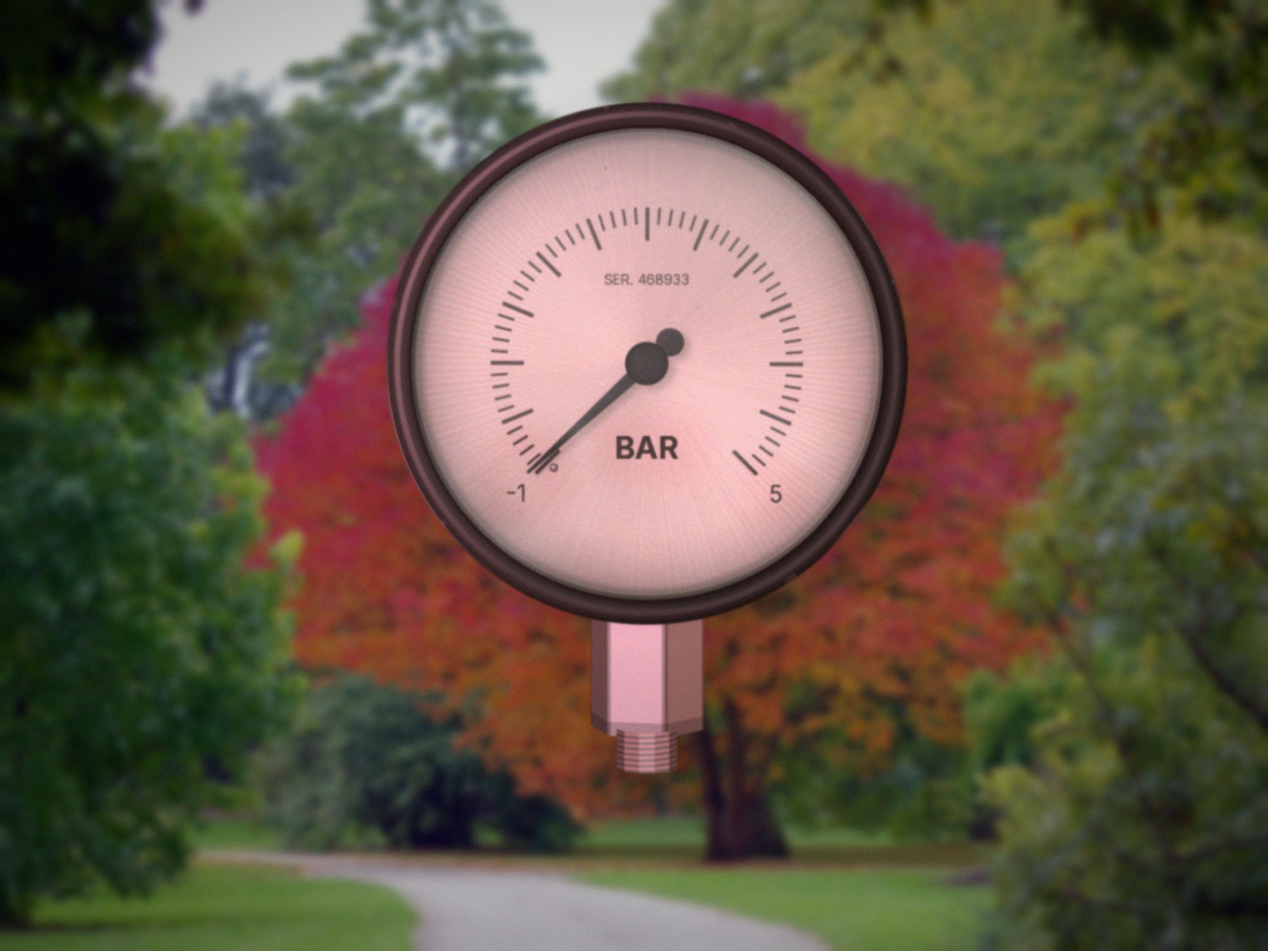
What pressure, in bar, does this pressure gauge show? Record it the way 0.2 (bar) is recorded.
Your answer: -0.95 (bar)
